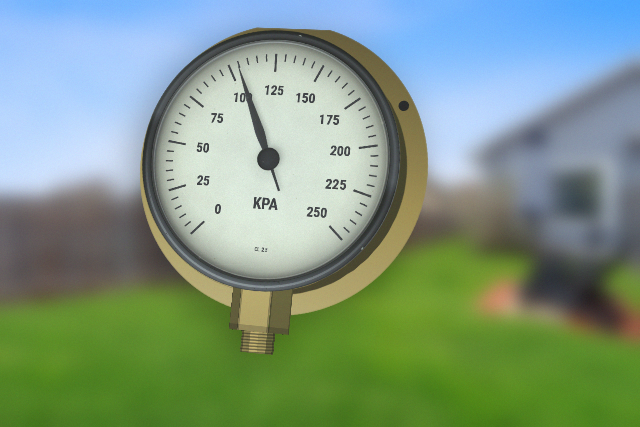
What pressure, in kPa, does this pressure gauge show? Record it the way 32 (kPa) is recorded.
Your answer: 105 (kPa)
